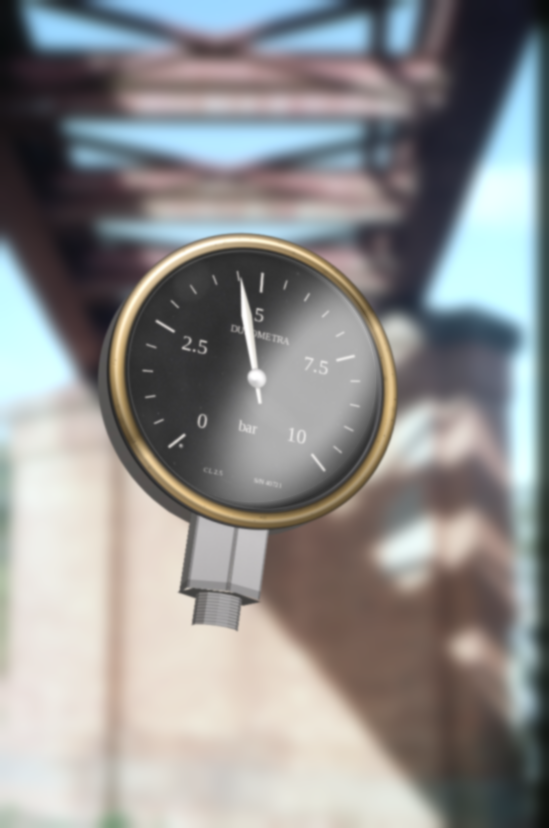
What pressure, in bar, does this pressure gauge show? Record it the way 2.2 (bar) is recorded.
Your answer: 4.5 (bar)
